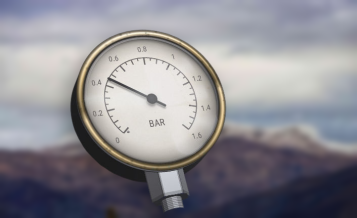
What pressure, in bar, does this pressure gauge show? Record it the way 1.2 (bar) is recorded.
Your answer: 0.45 (bar)
